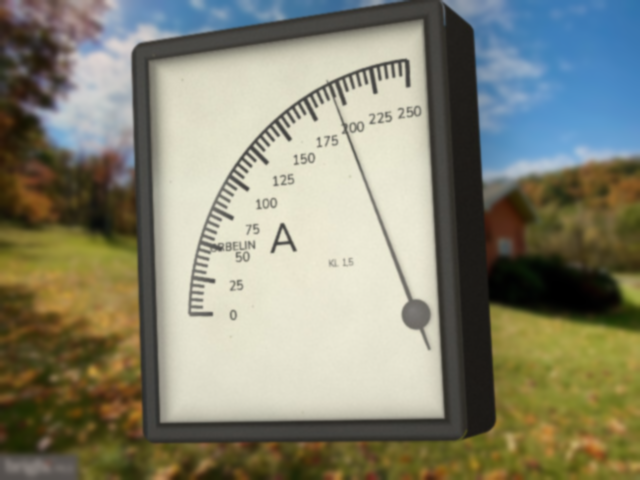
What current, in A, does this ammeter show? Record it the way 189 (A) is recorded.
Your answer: 195 (A)
